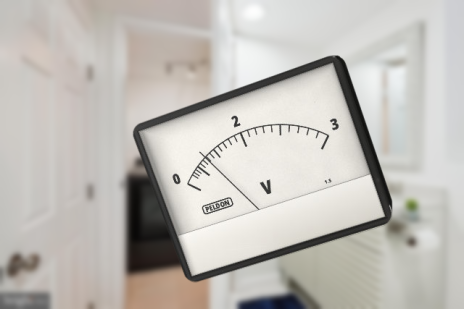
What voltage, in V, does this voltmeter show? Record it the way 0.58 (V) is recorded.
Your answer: 1.3 (V)
